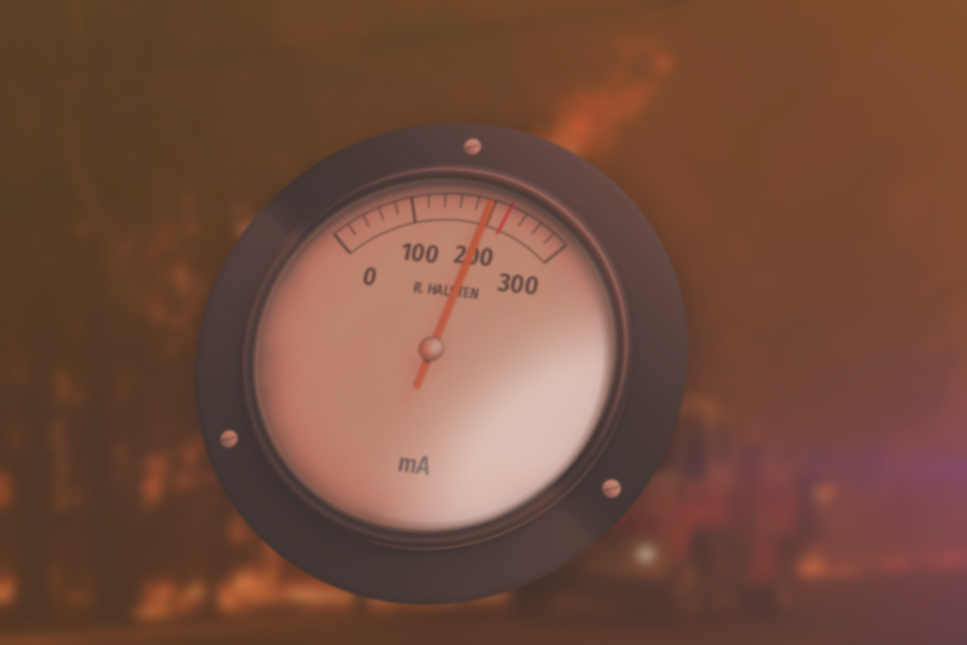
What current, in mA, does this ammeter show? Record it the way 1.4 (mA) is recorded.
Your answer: 200 (mA)
